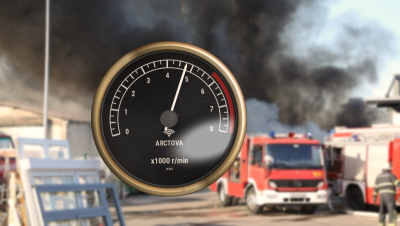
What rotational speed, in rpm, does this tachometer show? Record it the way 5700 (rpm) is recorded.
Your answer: 4750 (rpm)
